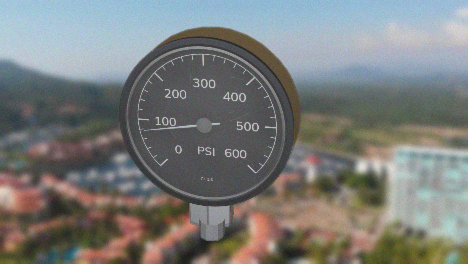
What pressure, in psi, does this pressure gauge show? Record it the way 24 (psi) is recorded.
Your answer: 80 (psi)
